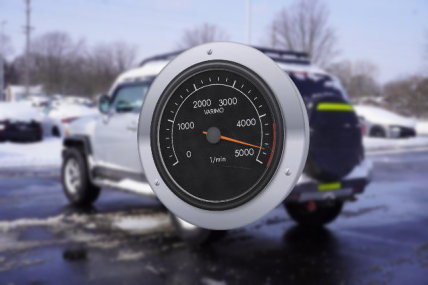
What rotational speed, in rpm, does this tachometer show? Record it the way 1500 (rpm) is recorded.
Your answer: 4700 (rpm)
